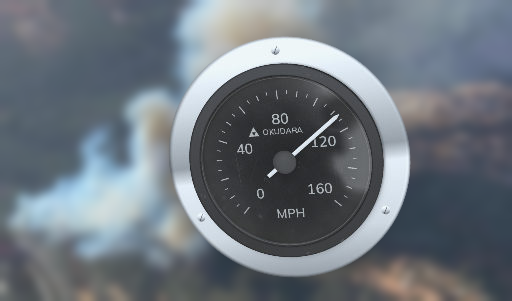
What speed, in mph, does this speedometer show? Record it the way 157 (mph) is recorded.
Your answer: 112.5 (mph)
